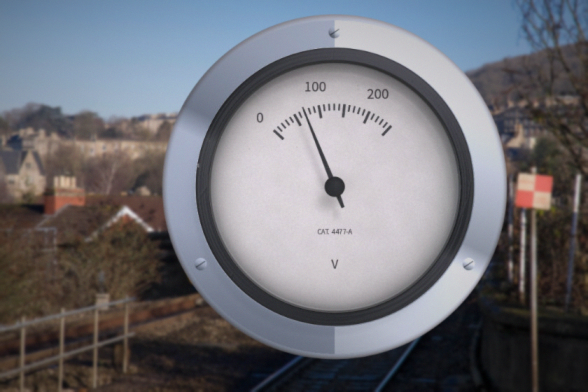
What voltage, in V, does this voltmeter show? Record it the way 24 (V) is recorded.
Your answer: 70 (V)
